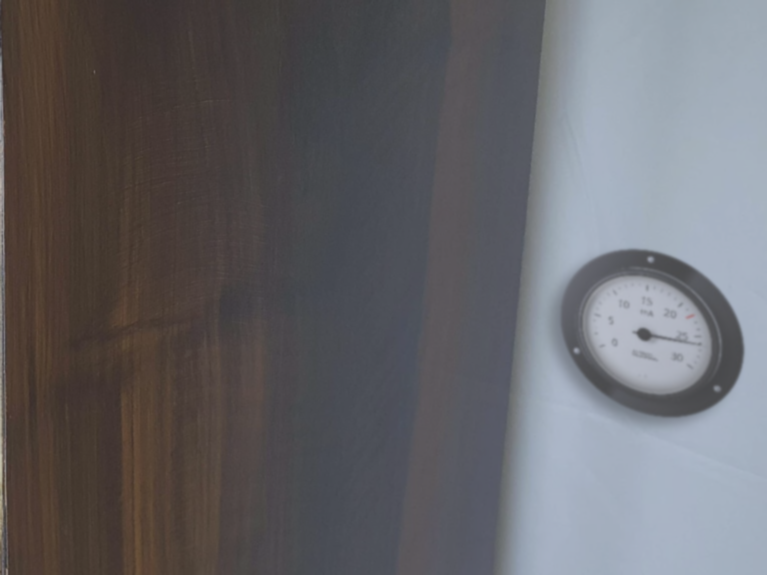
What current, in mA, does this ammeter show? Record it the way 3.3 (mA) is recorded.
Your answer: 26 (mA)
